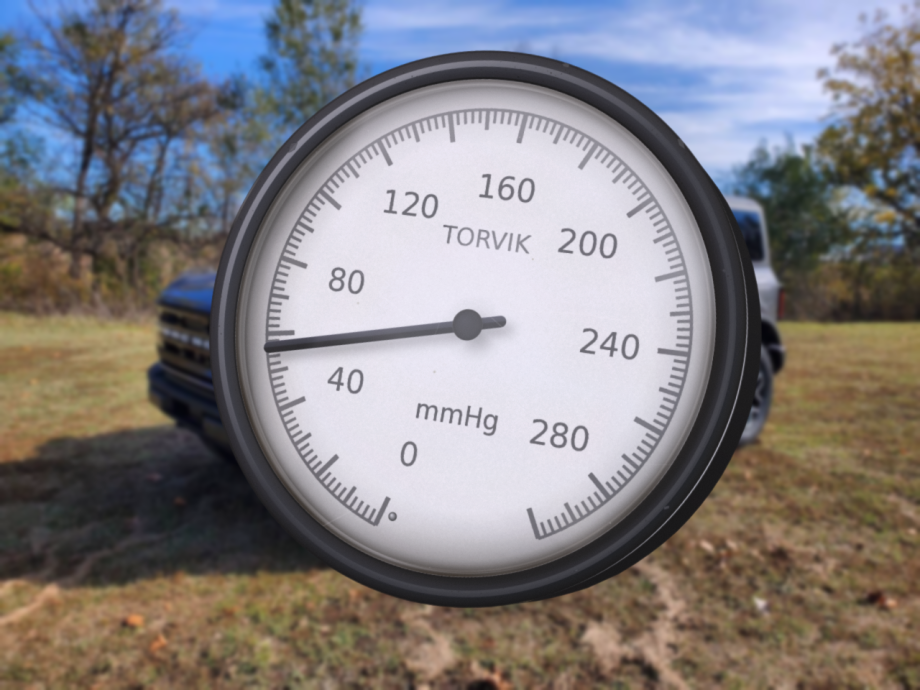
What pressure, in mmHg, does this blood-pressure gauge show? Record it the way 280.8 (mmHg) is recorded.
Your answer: 56 (mmHg)
